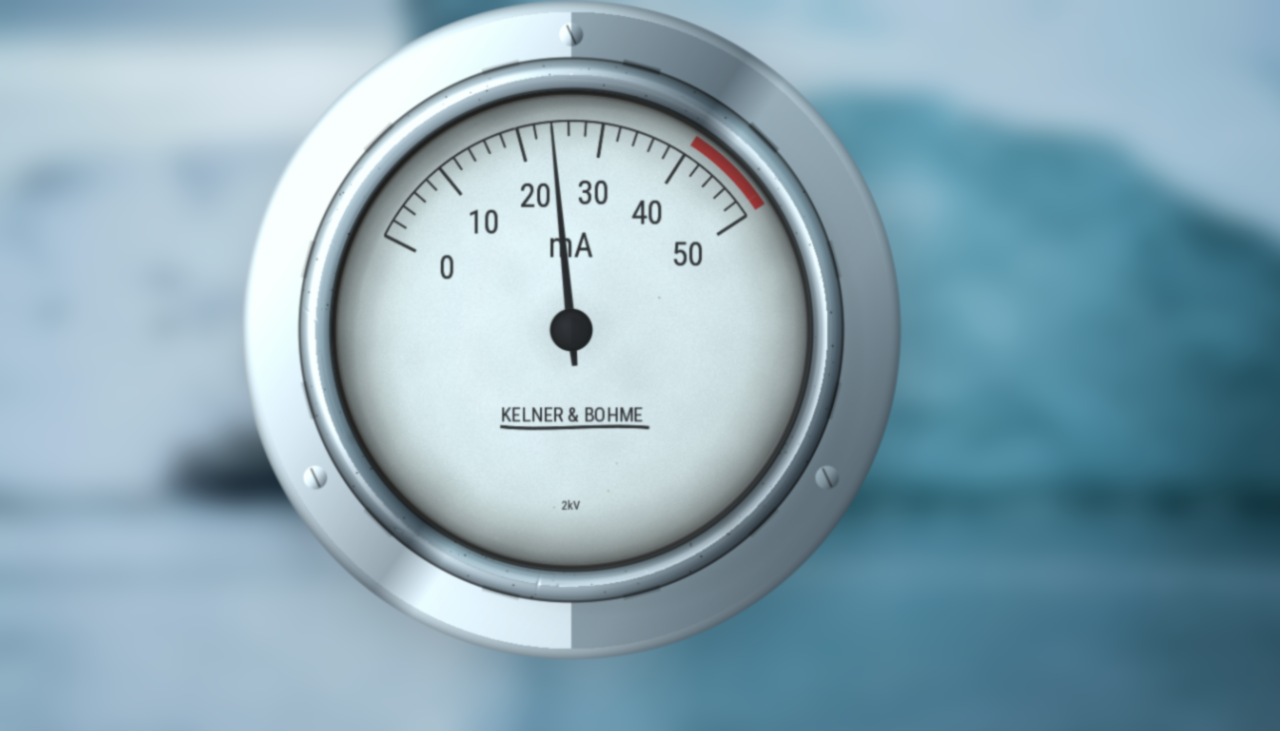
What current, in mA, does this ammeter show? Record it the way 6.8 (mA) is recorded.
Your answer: 24 (mA)
